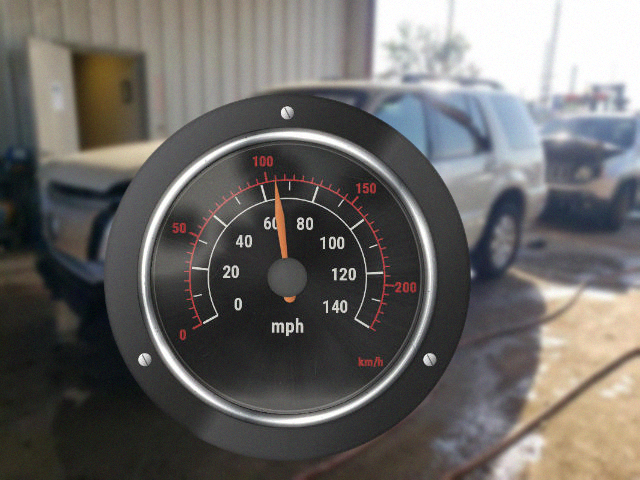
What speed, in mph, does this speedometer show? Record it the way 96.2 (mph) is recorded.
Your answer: 65 (mph)
